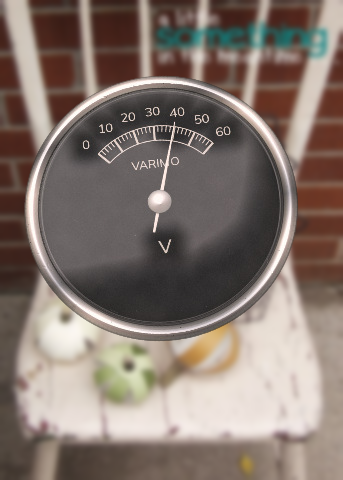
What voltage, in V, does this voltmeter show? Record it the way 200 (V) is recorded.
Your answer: 40 (V)
